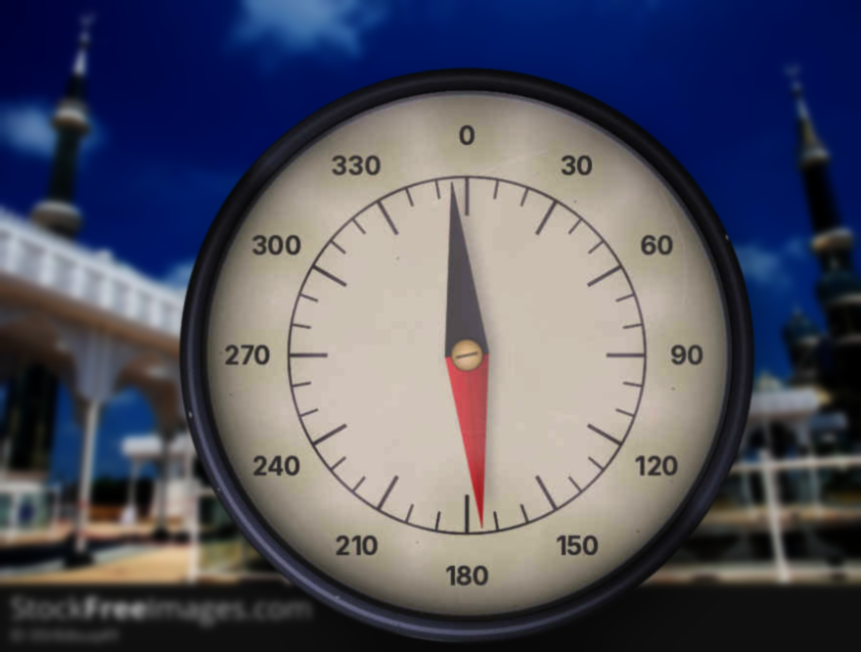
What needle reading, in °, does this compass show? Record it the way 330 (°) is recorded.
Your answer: 175 (°)
